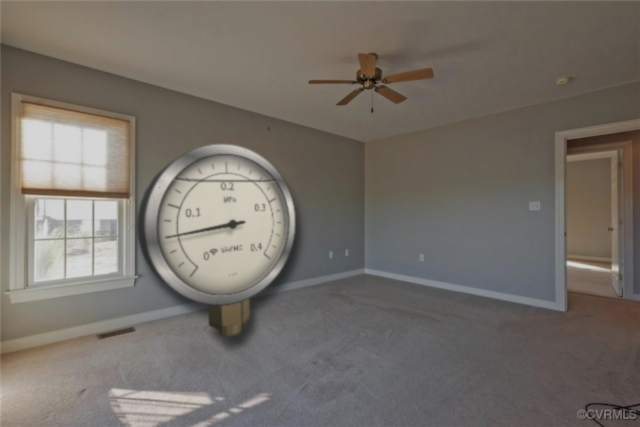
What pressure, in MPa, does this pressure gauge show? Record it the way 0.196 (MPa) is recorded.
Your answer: 0.06 (MPa)
